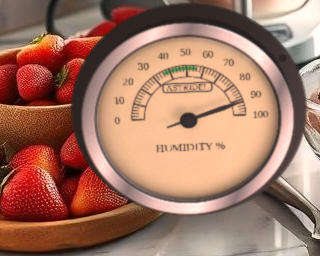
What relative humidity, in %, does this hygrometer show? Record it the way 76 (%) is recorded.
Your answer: 90 (%)
